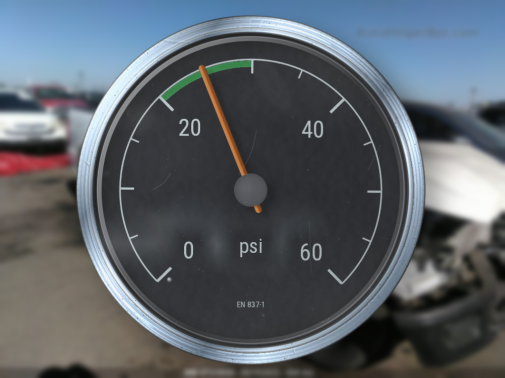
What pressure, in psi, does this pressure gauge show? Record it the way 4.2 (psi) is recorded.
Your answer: 25 (psi)
